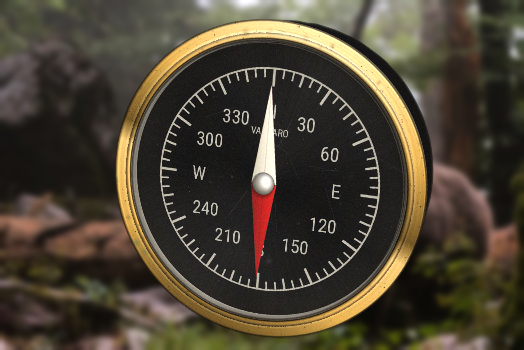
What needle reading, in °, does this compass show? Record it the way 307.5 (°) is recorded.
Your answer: 180 (°)
